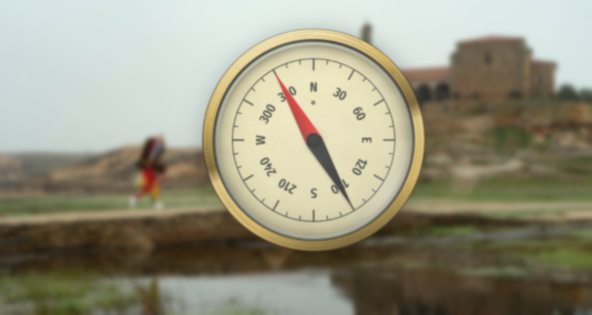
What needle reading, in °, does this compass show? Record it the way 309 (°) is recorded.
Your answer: 330 (°)
